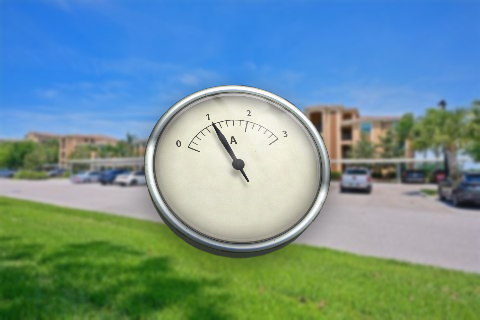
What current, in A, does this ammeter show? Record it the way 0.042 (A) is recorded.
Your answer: 1 (A)
